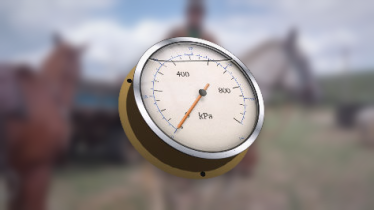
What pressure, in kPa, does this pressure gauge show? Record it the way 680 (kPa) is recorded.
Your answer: 0 (kPa)
